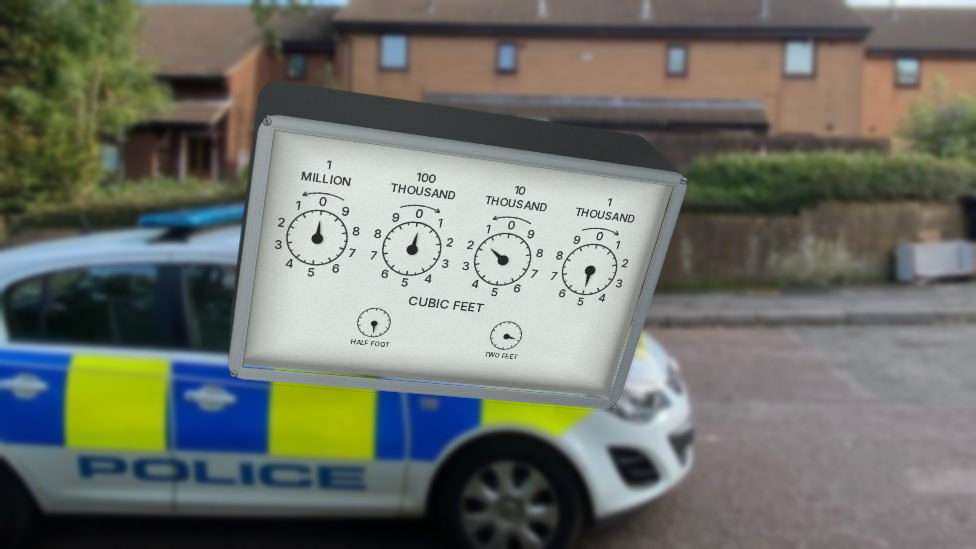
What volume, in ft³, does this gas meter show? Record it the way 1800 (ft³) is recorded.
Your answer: 1500 (ft³)
